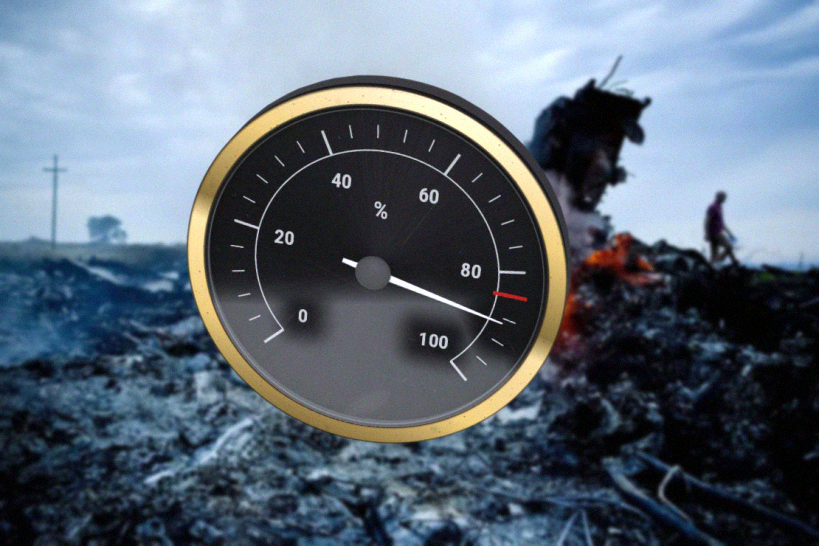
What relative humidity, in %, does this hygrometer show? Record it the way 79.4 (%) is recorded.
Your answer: 88 (%)
